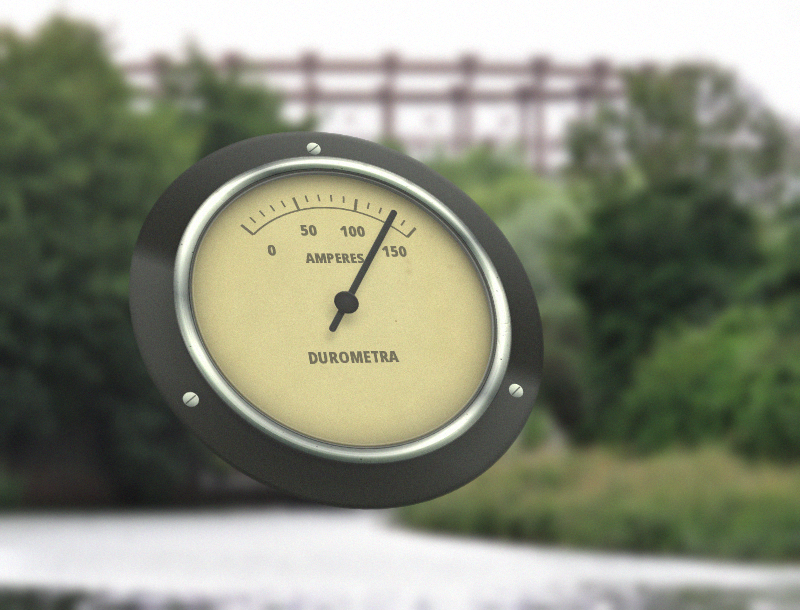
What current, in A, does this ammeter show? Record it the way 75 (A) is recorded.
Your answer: 130 (A)
